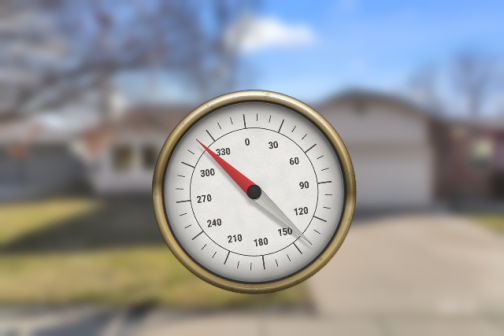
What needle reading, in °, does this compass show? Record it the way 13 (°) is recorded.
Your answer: 320 (°)
